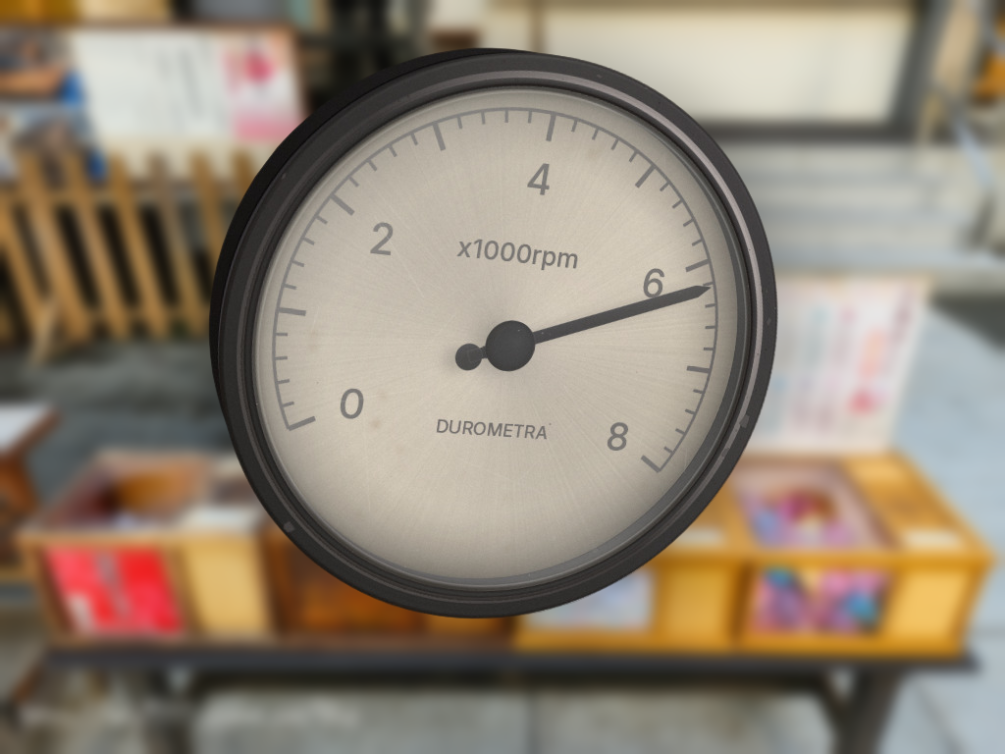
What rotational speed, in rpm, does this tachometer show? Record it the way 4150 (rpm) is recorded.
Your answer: 6200 (rpm)
